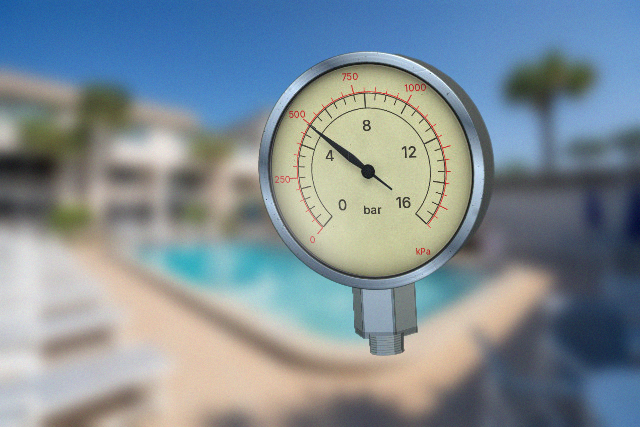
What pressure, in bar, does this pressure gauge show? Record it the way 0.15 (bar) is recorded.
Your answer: 5 (bar)
